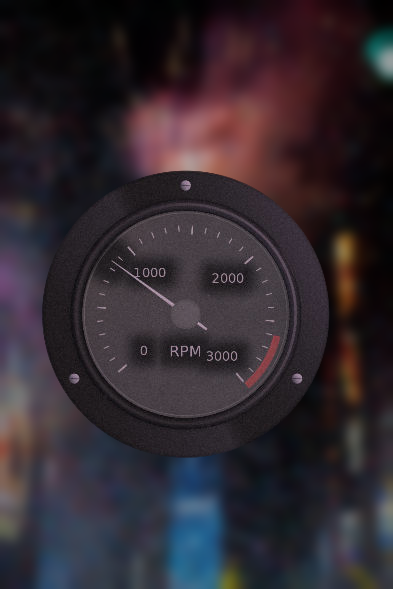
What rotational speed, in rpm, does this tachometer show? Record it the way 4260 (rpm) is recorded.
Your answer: 850 (rpm)
